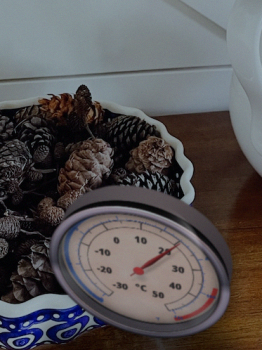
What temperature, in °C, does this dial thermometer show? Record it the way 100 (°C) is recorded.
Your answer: 20 (°C)
